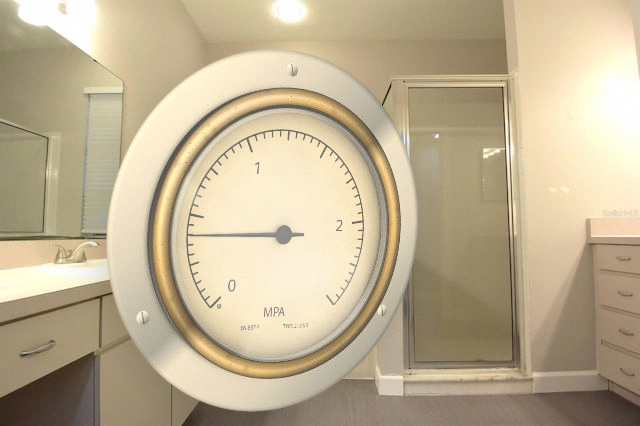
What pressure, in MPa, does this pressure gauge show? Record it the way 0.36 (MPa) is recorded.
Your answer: 0.4 (MPa)
